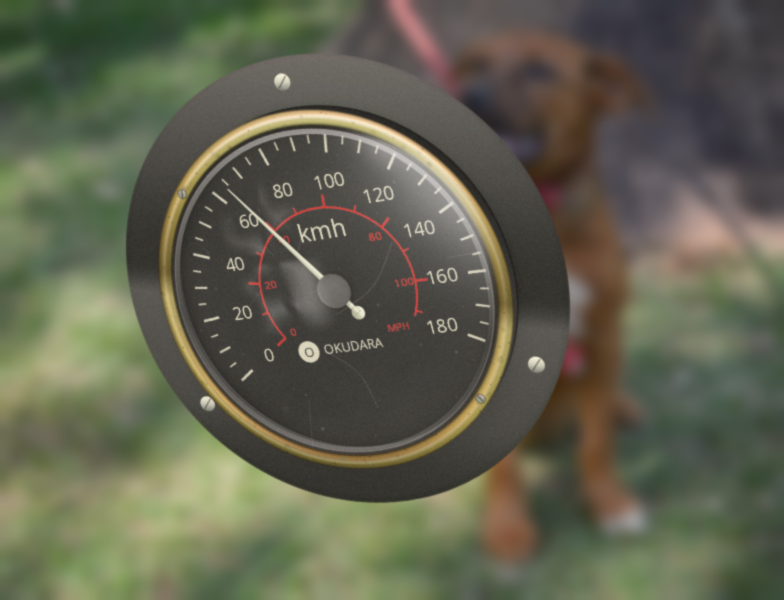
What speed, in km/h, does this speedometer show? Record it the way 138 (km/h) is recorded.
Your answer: 65 (km/h)
